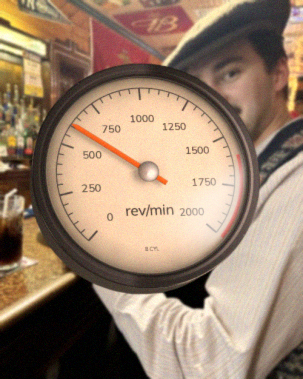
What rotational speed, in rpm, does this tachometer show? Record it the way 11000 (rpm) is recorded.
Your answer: 600 (rpm)
